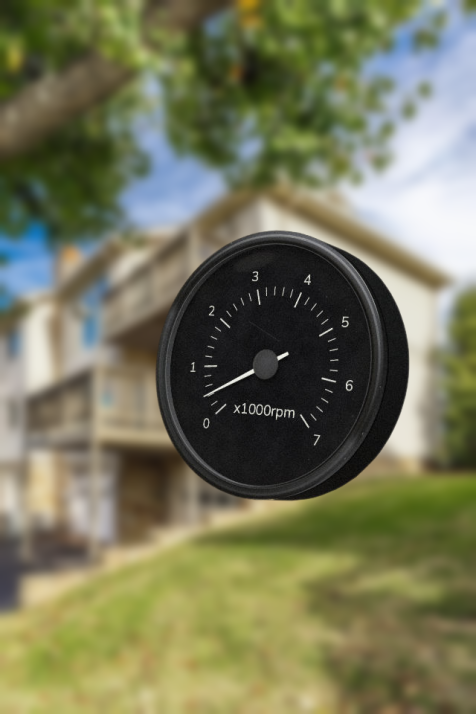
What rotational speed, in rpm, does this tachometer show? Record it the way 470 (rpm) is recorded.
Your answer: 400 (rpm)
